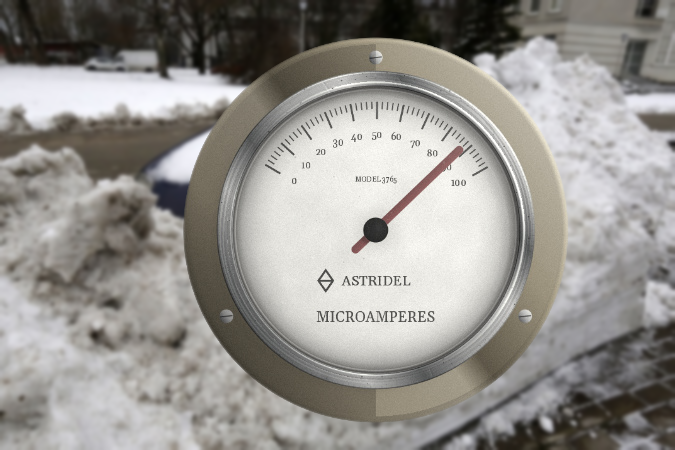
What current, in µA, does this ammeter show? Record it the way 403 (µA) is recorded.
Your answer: 88 (µA)
